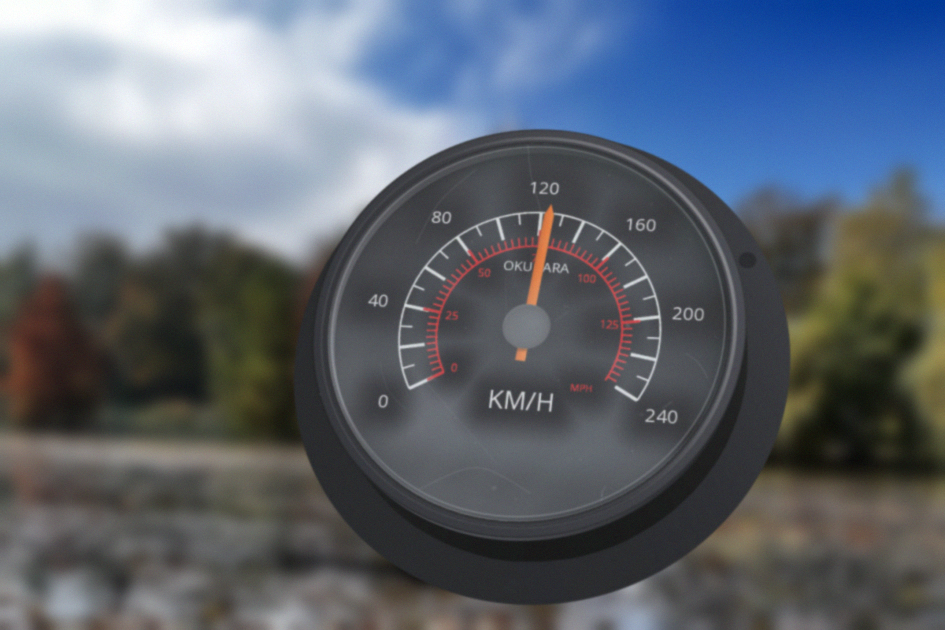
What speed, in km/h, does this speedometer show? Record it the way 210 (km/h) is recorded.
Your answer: 125 (km/h)
